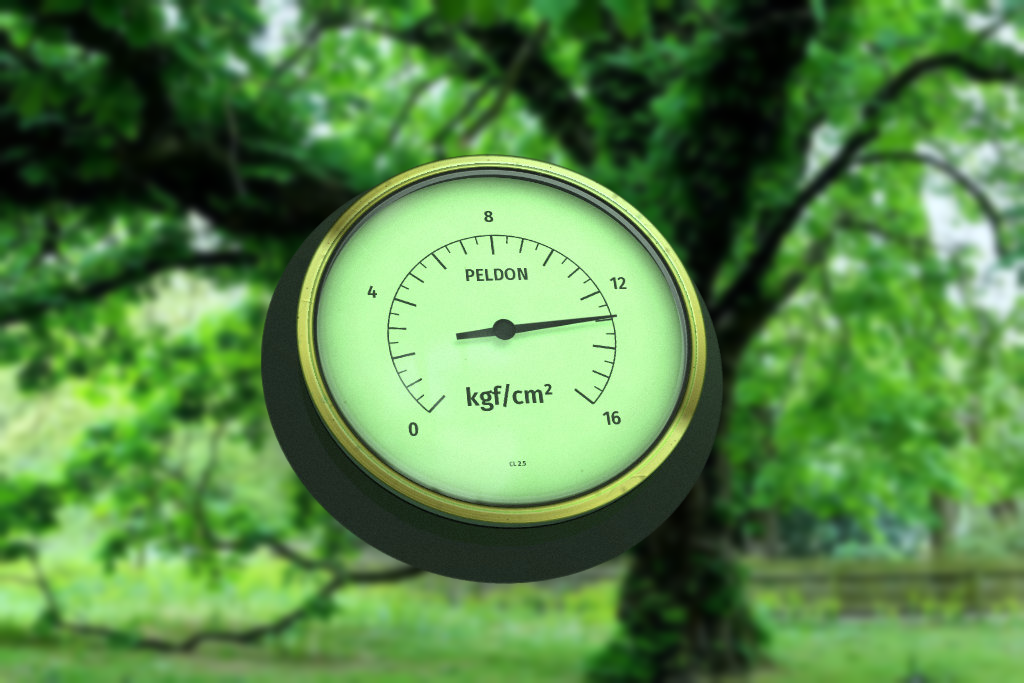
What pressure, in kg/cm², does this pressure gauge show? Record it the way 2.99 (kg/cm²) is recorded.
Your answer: 13 (kg/cm²)
